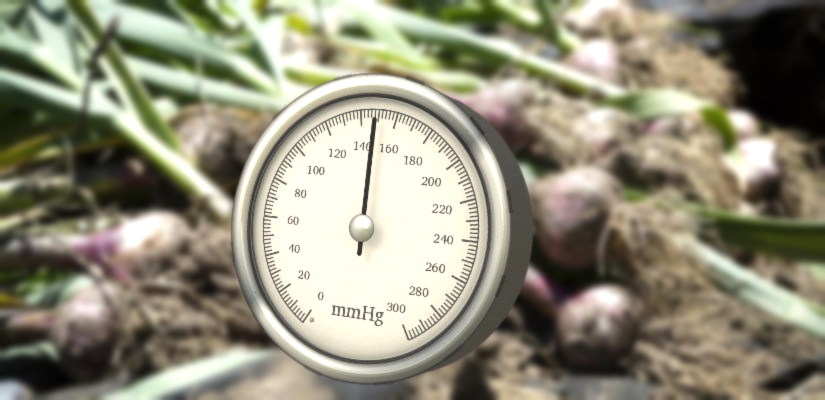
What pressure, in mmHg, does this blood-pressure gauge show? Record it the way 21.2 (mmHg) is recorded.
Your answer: 150 (mmHg)
